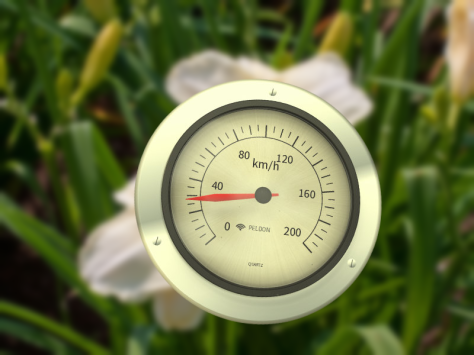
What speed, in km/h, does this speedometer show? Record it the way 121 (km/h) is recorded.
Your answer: 27.5 (km/h)
